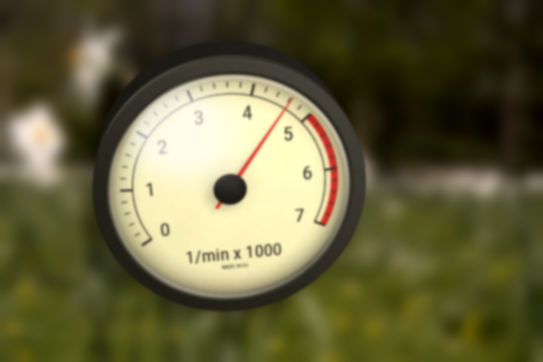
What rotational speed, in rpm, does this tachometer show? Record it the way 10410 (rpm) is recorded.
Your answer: 4600 (rpm)
